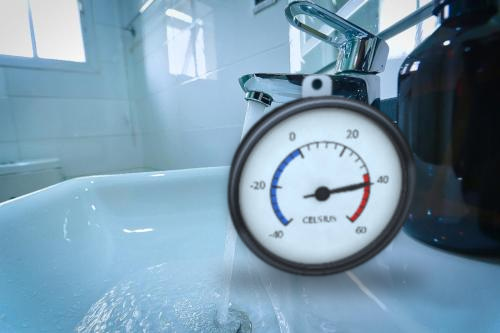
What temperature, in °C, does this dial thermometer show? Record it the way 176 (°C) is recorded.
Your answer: 40 (°C)
